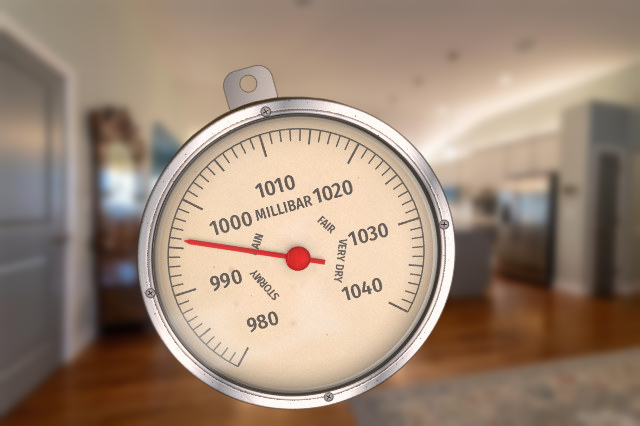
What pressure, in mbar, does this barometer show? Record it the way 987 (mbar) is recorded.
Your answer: 996 (mbar)
